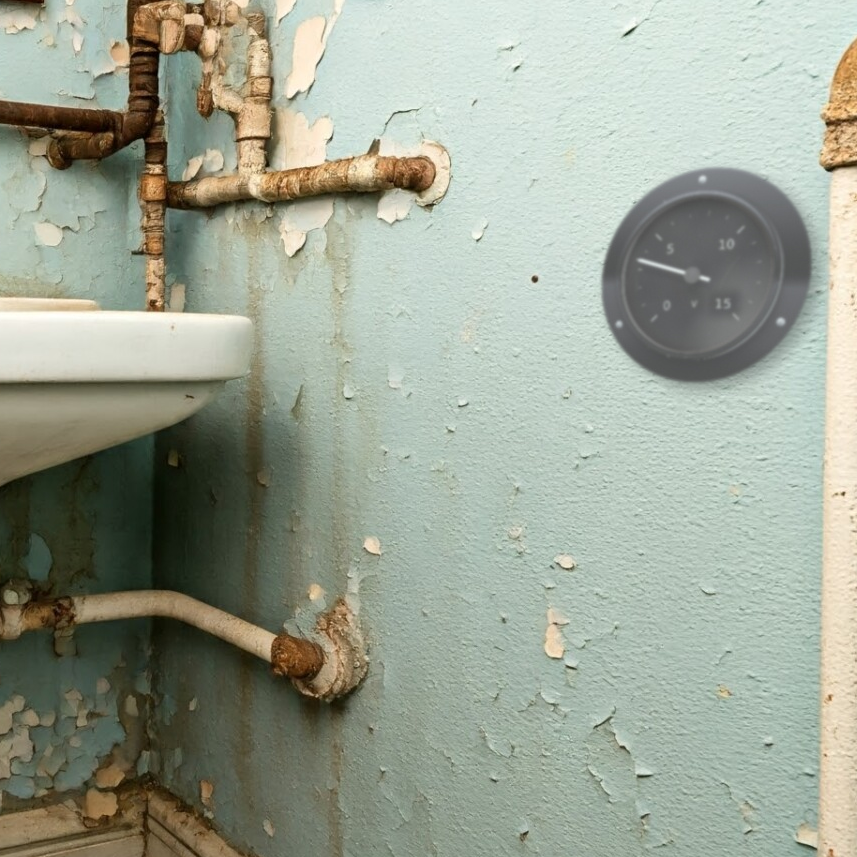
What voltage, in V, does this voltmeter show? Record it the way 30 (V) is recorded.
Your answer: 3.5 (V)
